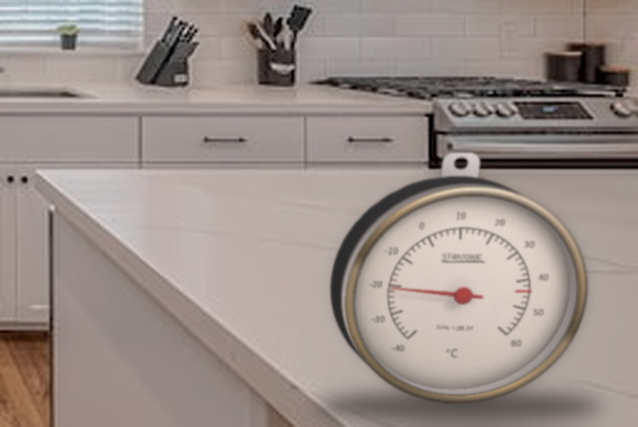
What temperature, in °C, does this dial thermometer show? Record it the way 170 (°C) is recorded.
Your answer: -20 (°C)
